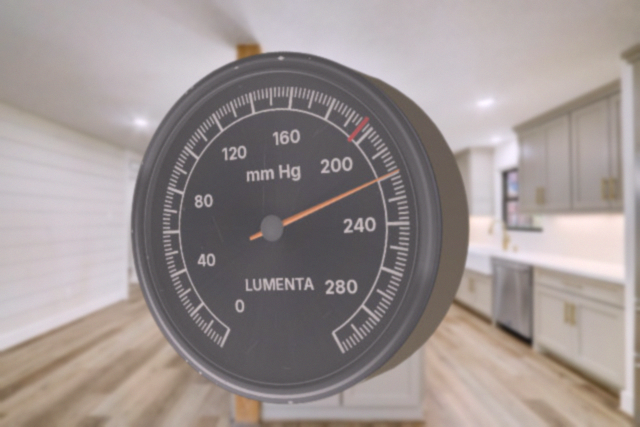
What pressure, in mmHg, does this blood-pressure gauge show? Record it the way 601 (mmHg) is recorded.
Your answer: 220 (mmHg)
